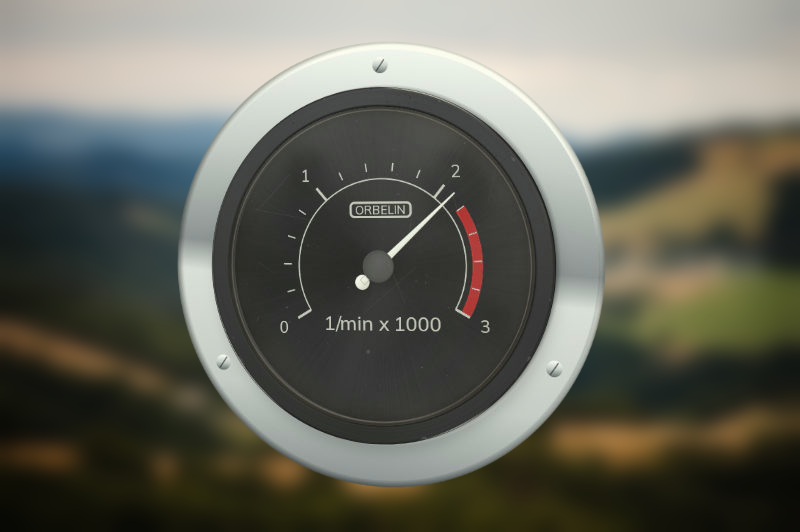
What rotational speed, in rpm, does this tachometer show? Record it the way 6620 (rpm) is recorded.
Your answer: 2100 (rpm)
